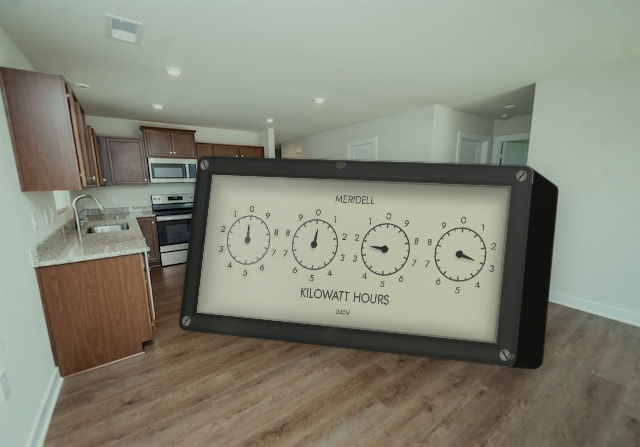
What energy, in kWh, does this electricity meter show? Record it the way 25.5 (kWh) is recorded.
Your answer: 23 (kWh)
